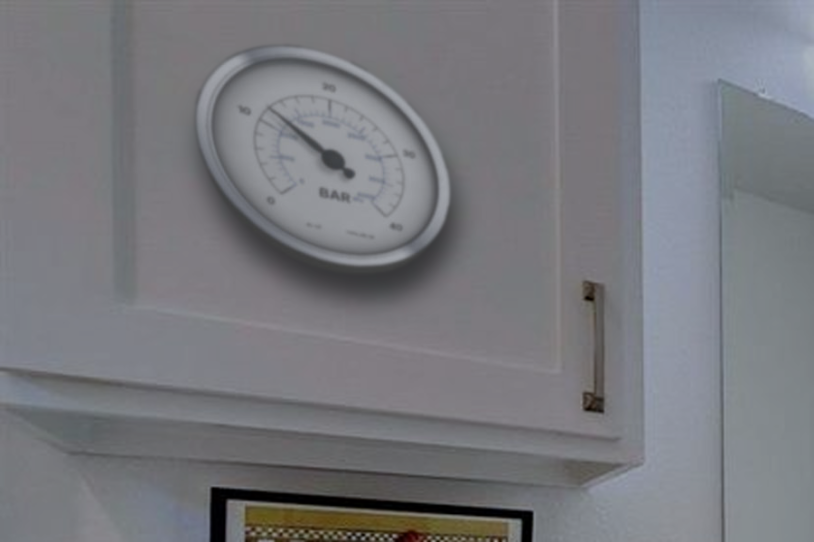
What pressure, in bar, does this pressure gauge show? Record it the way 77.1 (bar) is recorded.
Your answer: 12 (bar)
